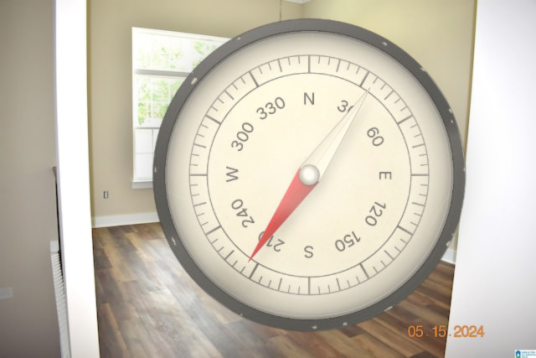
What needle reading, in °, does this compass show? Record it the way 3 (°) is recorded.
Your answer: 215 (°)
